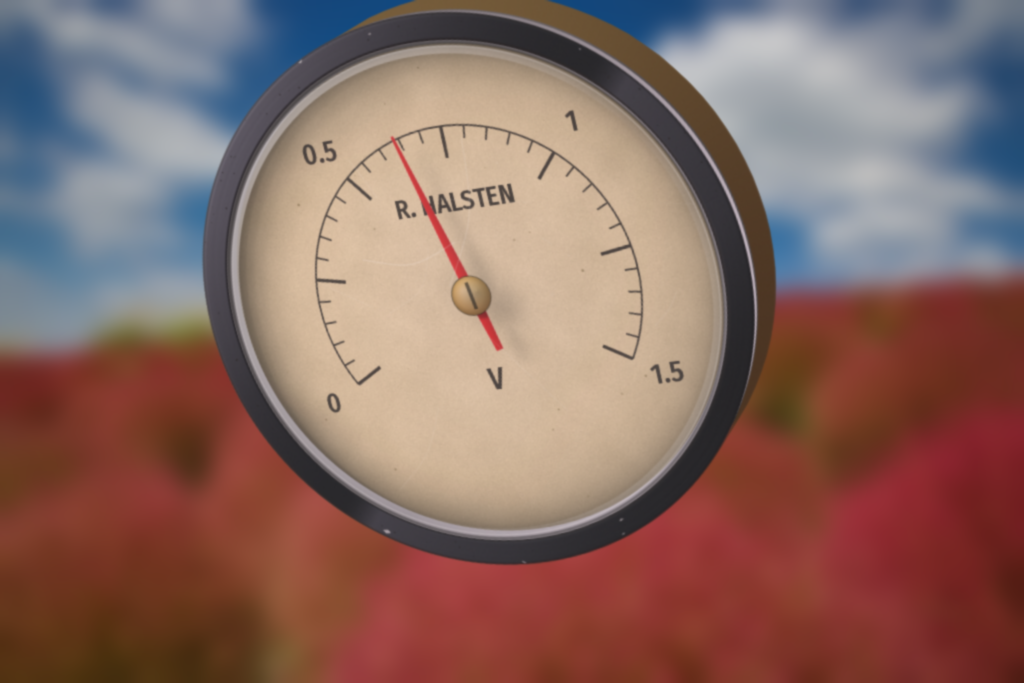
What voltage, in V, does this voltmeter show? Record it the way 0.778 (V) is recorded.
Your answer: 0.65 (V)
